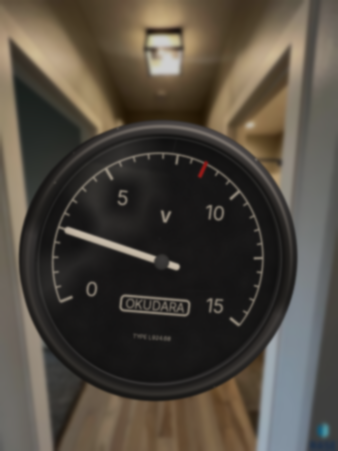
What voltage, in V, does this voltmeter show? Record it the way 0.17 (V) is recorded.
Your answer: 2.5 (V)
